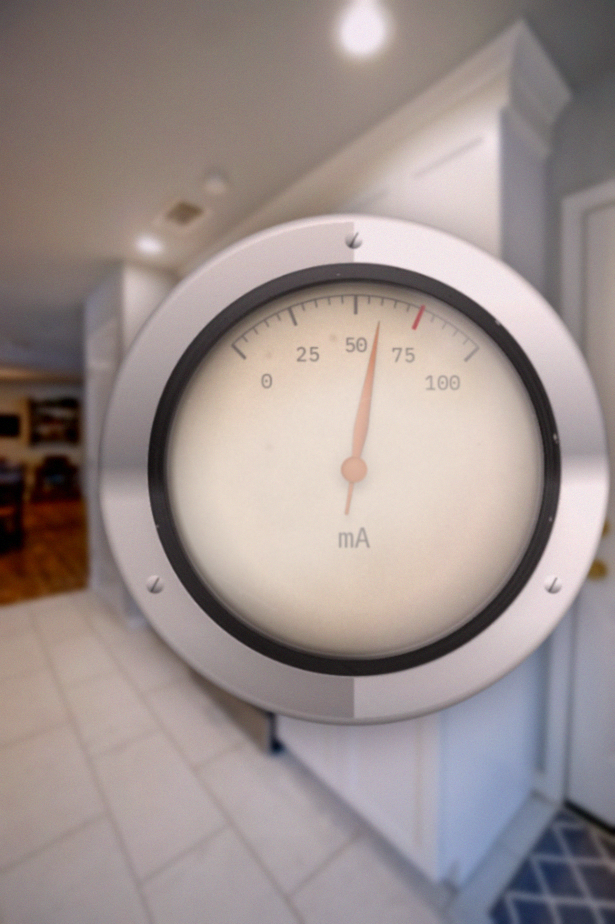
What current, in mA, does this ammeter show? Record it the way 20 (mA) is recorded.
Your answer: 60 (mA)
